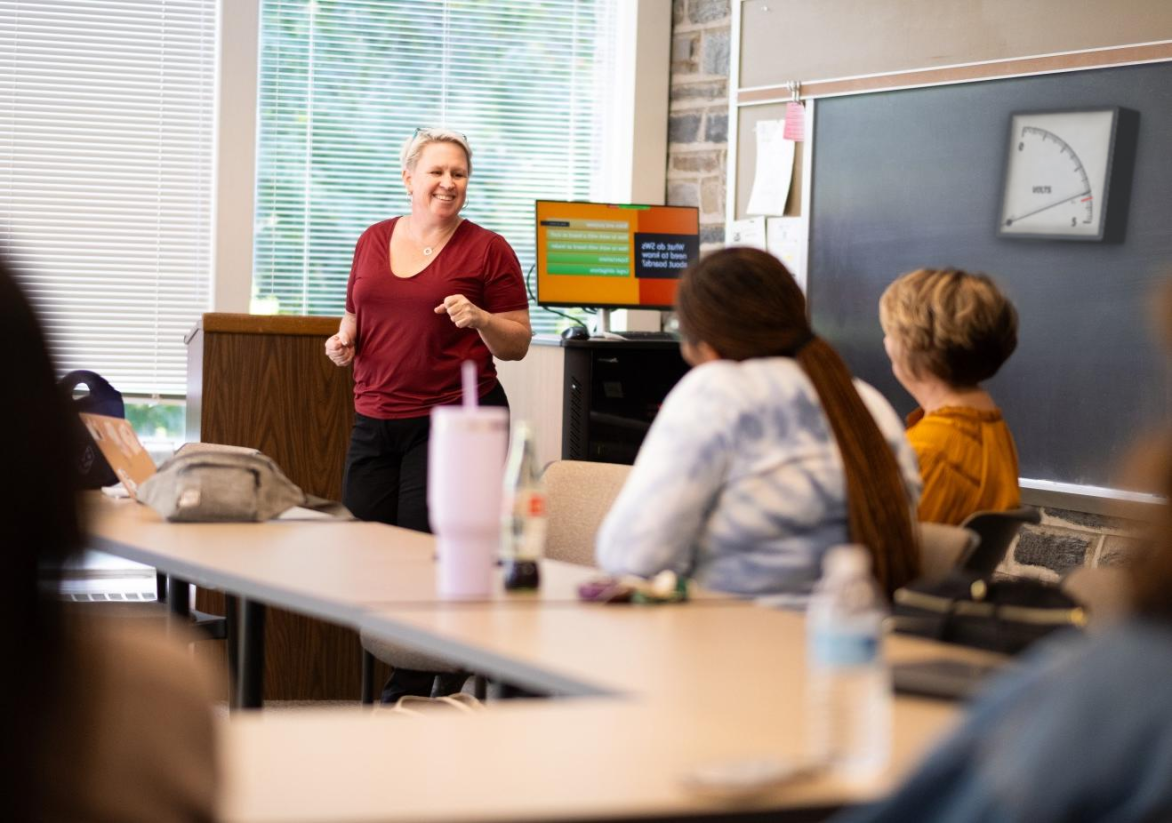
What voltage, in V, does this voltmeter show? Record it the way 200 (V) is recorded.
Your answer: 4 (V)
